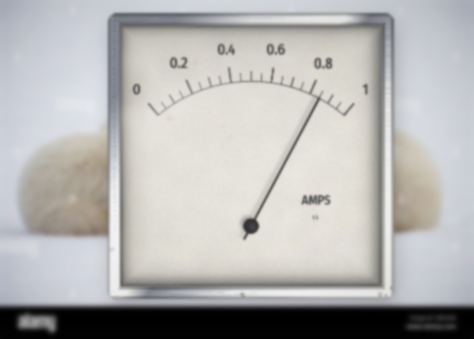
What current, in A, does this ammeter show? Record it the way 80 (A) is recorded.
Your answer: 0.85 (A)
